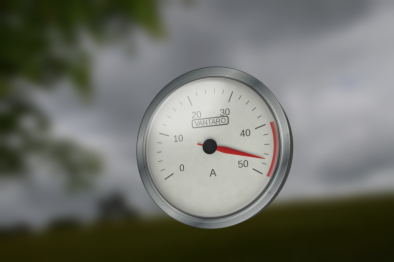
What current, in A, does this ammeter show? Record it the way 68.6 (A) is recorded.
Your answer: 47 (A)
